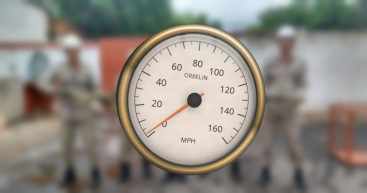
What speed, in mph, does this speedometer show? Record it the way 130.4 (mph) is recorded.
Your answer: 2.5 (mph)
